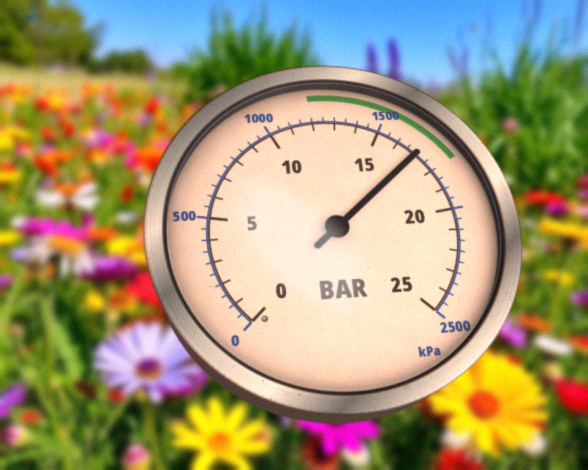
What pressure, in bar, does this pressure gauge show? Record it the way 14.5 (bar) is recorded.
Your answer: 17 (bar)
